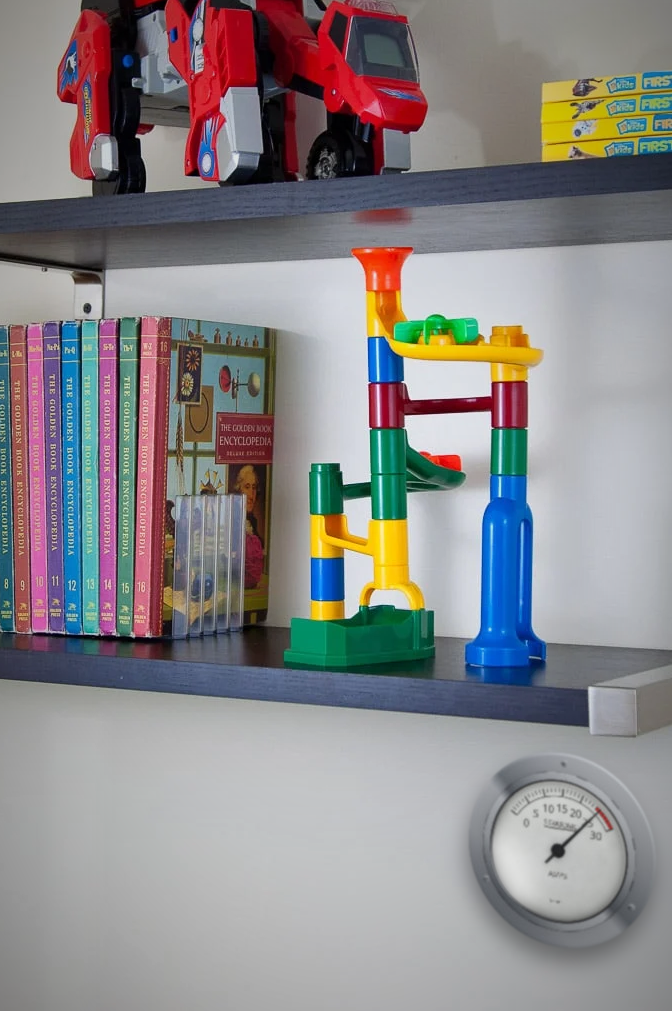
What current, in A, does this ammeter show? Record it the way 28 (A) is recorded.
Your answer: 25 (A)
